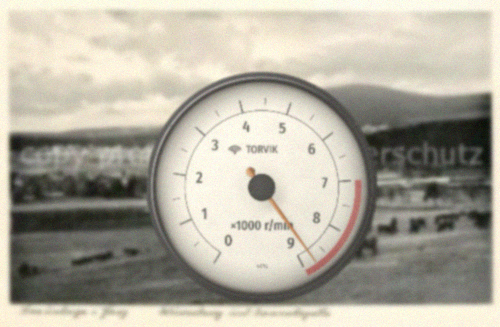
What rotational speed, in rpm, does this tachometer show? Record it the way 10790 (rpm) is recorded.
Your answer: 8750 (rpm)
